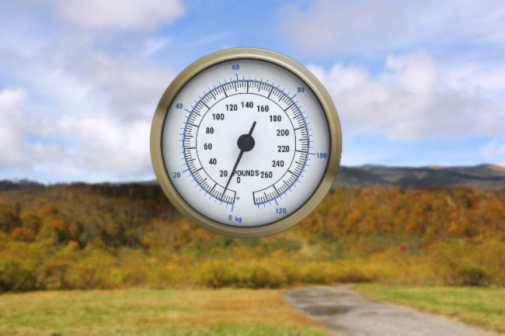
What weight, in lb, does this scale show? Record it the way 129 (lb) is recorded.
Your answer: 10 (lb)
